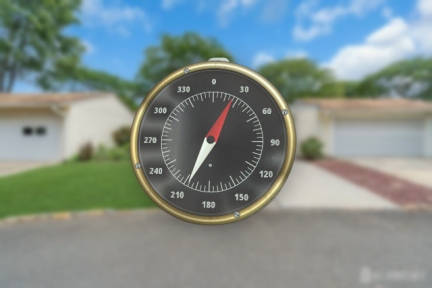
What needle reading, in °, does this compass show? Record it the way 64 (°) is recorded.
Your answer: 25 (°)
